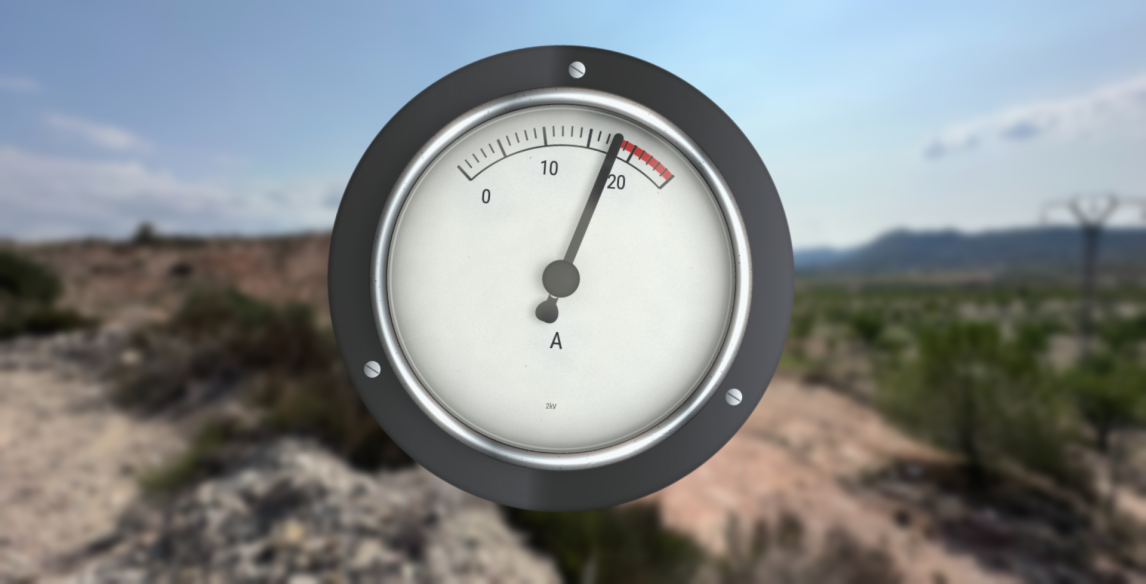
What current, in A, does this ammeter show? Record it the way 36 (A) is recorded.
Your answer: 18 (A)
